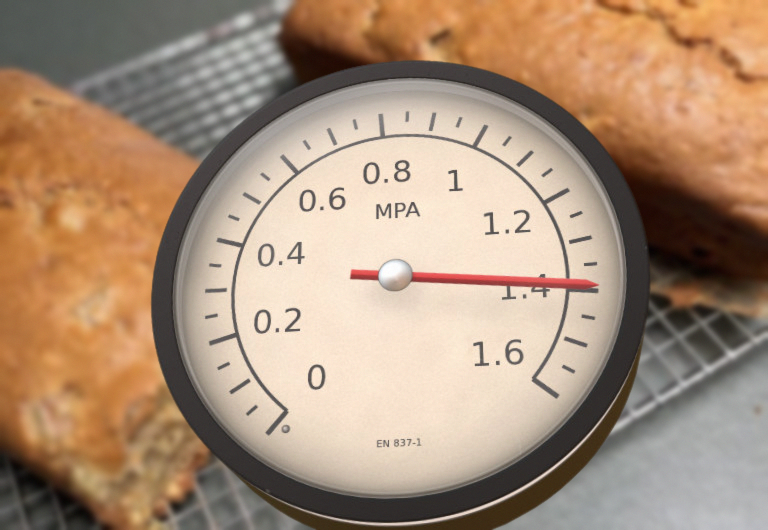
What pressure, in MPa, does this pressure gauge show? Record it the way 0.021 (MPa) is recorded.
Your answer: 1.4 (MPa)
